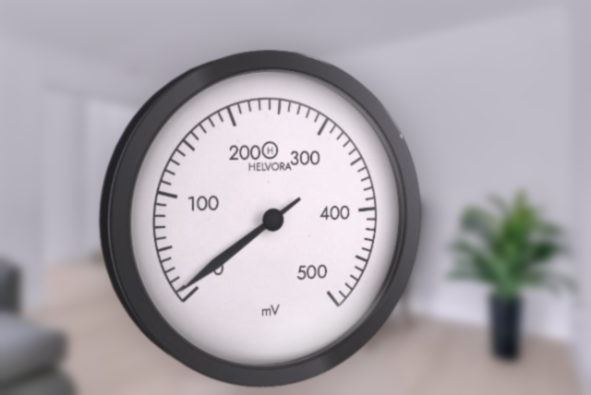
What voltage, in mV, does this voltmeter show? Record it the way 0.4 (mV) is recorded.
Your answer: 10 (mV)
